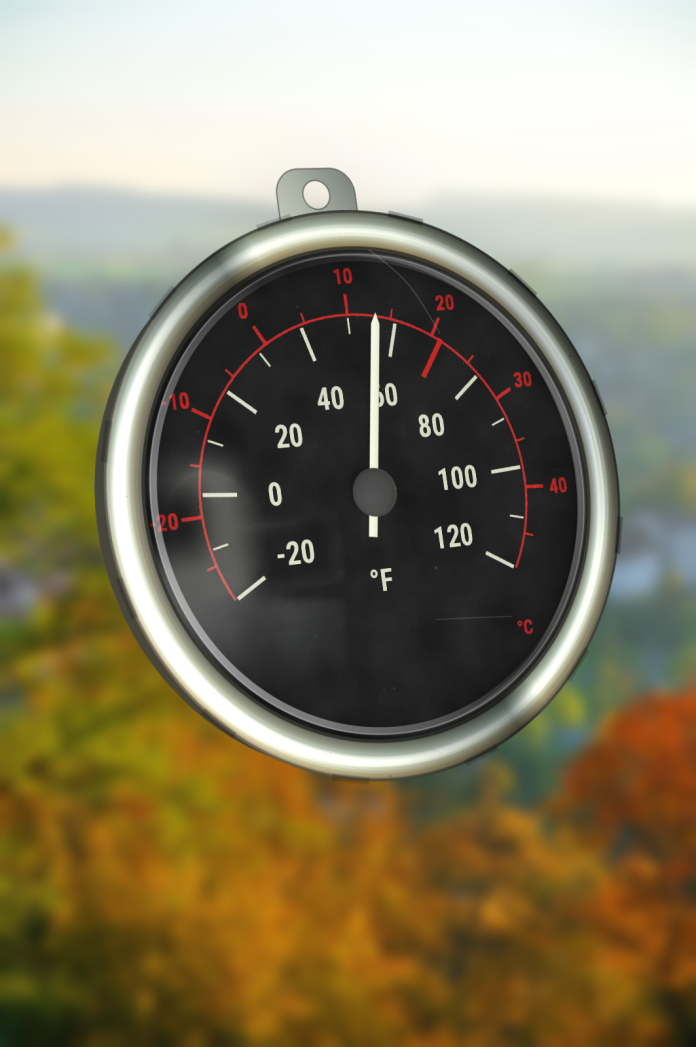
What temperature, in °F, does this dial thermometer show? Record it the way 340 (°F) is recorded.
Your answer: 55 (°F)
